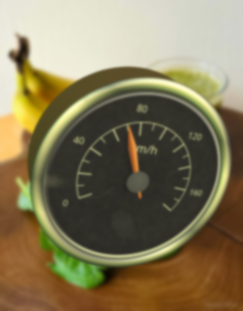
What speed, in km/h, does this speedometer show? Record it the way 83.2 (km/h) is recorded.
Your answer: 70 (km/h)
